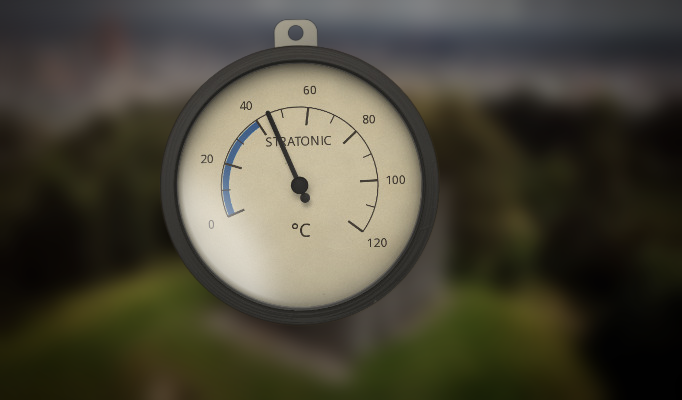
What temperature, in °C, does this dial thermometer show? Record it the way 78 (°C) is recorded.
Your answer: 45 (°C)
